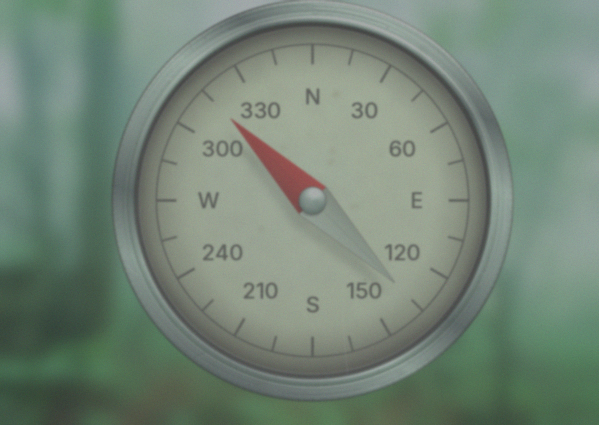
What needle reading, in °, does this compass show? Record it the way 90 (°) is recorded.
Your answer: 315 (°)
